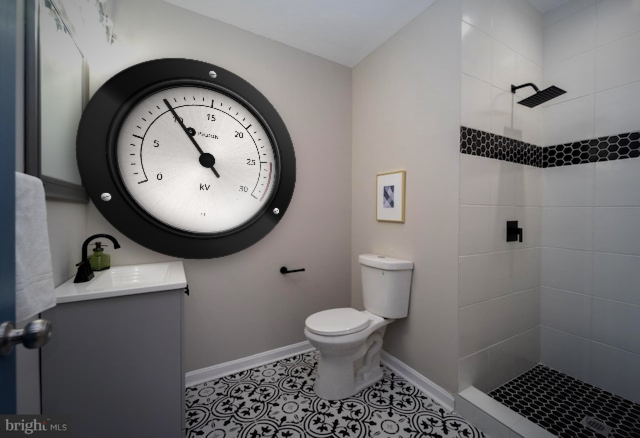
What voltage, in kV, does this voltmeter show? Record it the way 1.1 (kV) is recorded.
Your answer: 10 (kV)
